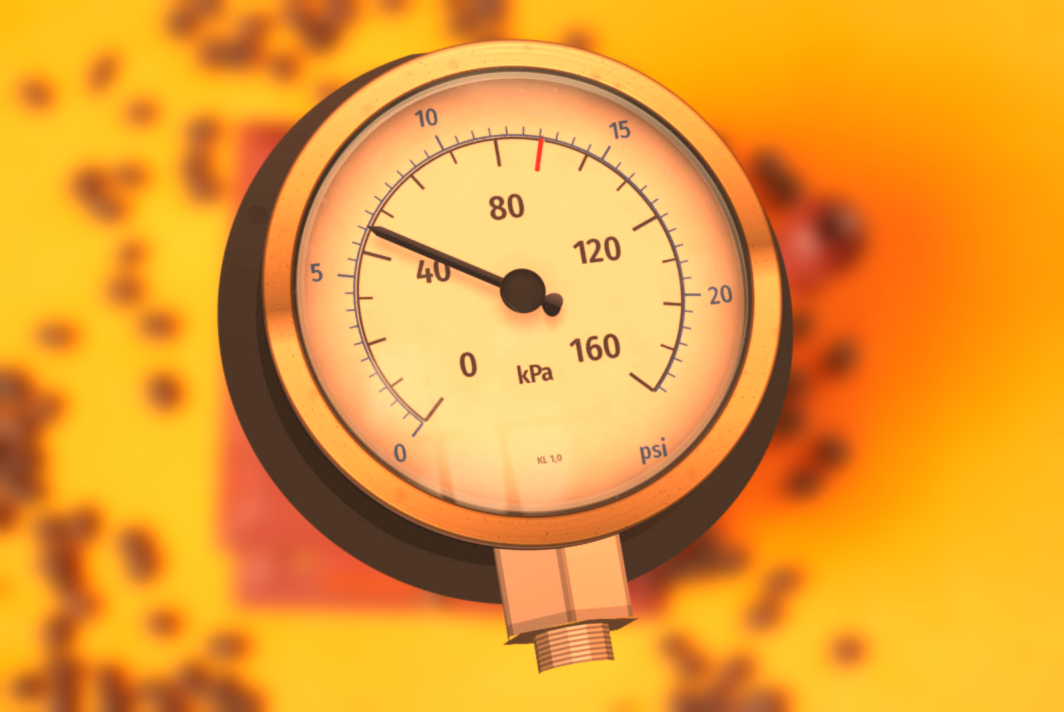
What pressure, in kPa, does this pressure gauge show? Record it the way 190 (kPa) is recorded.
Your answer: 45 (kPa)
